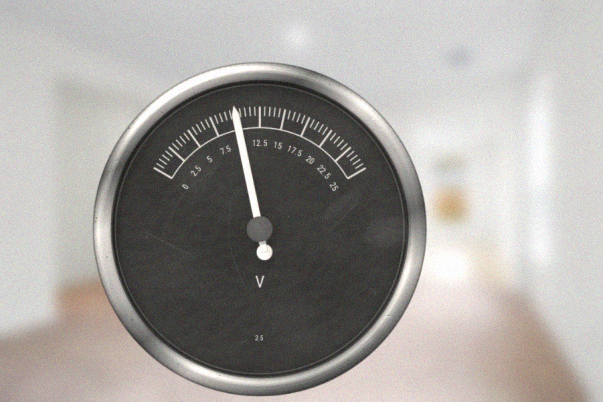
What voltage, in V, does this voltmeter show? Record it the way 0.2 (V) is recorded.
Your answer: 10 (V)
